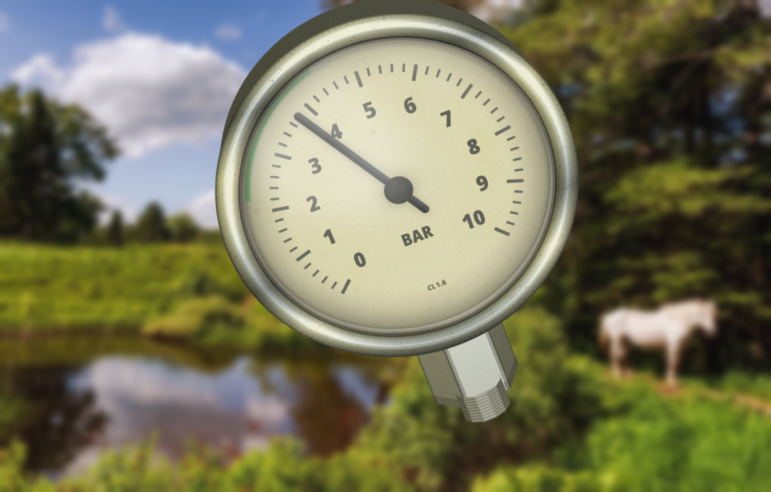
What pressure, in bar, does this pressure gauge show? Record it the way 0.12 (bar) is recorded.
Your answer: 3.8 (bar)
